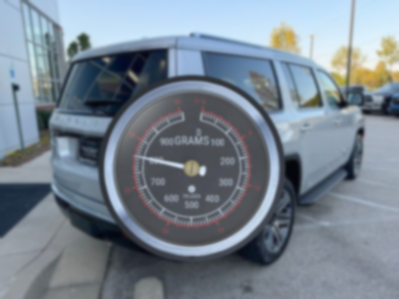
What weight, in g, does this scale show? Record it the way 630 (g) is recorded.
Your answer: 800 (g)
